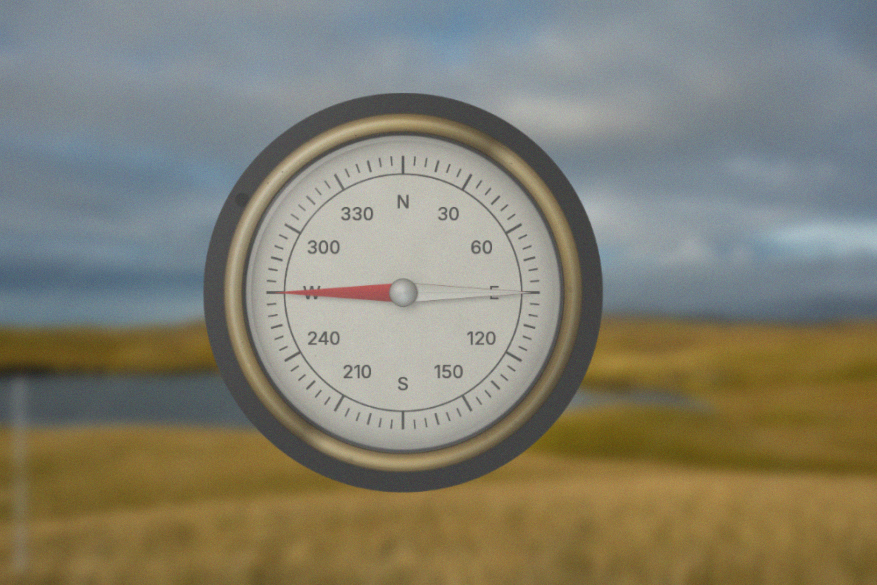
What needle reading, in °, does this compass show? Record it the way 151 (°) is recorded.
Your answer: 270 (°)
